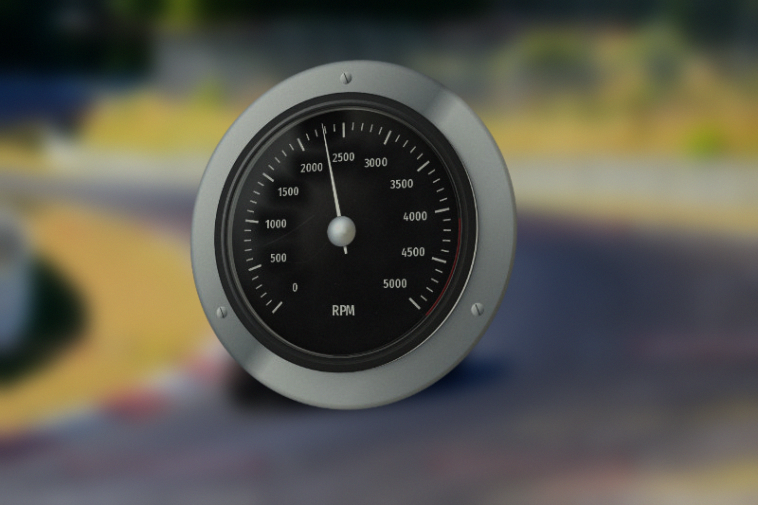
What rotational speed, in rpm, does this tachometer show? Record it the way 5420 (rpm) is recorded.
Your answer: 2300 (rpm)
